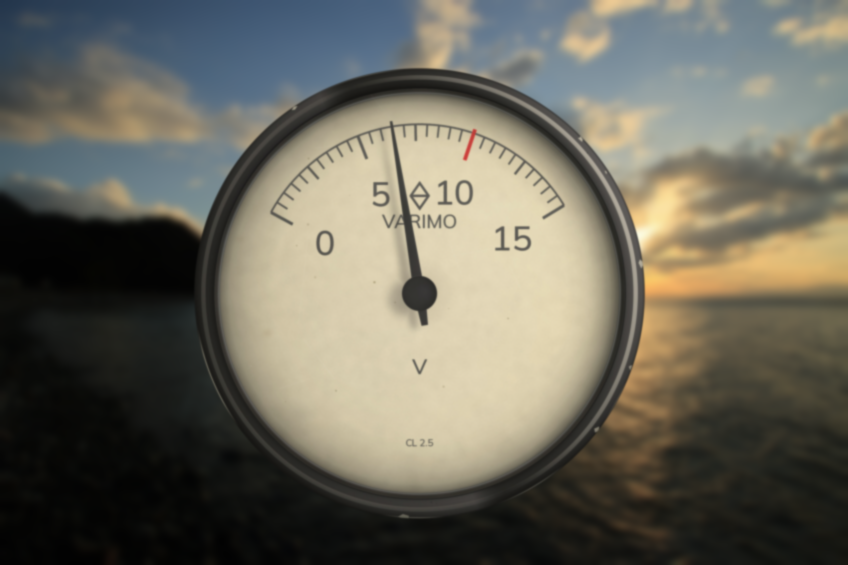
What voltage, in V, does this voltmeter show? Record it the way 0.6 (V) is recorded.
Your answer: 6.5 (V)
